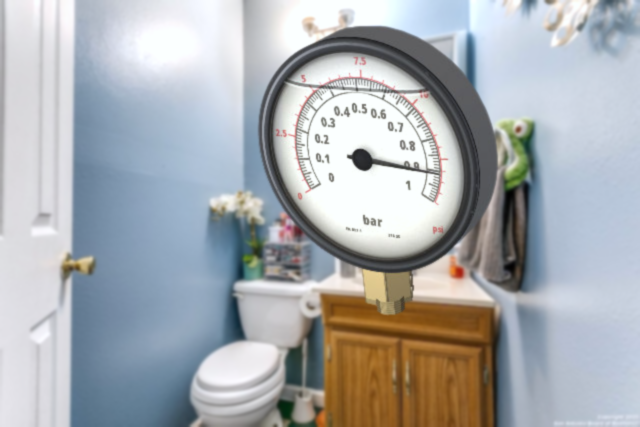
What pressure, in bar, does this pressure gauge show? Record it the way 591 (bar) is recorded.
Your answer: 0.9 (bar)
